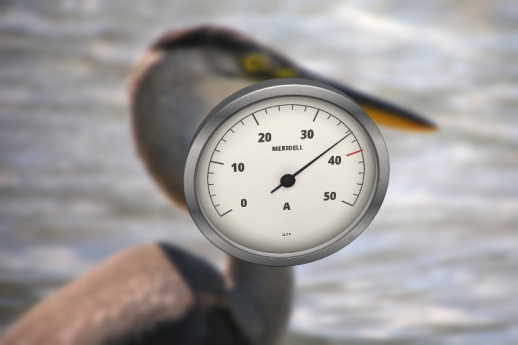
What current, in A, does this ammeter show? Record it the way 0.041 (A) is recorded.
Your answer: 36 (A)
